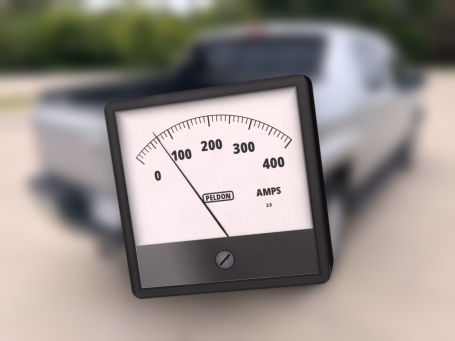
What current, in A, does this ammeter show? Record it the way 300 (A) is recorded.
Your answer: 70 (A)
